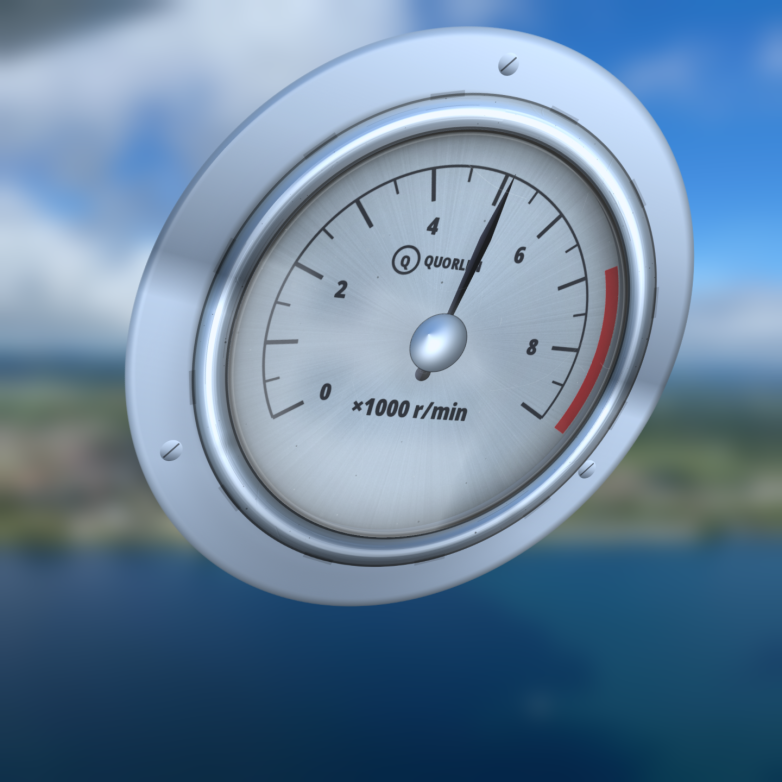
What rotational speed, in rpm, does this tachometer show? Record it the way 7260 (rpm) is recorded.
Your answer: 5000 (rpm)
